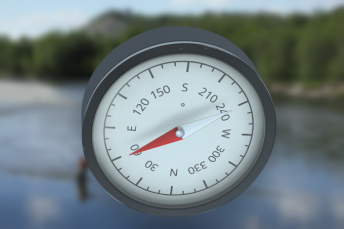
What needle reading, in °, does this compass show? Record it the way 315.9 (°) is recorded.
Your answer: 60 (°)
